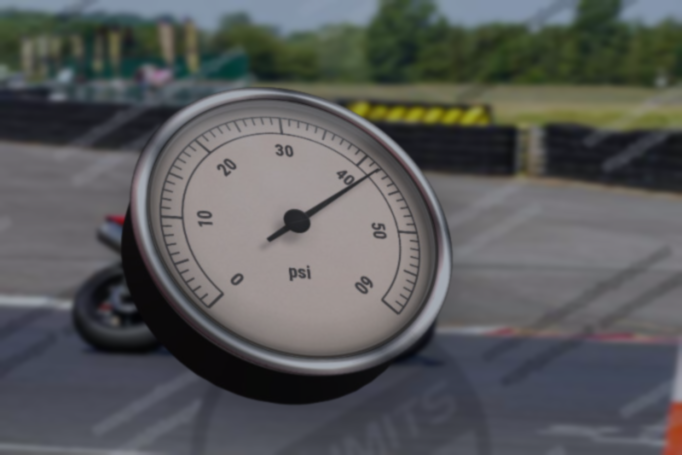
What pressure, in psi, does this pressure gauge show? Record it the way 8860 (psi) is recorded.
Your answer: 42 (psi)
